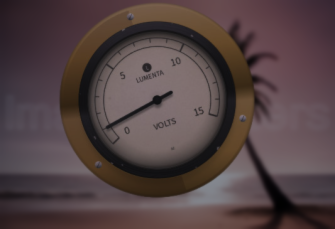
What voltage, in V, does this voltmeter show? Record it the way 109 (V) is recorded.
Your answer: 1 (V)
